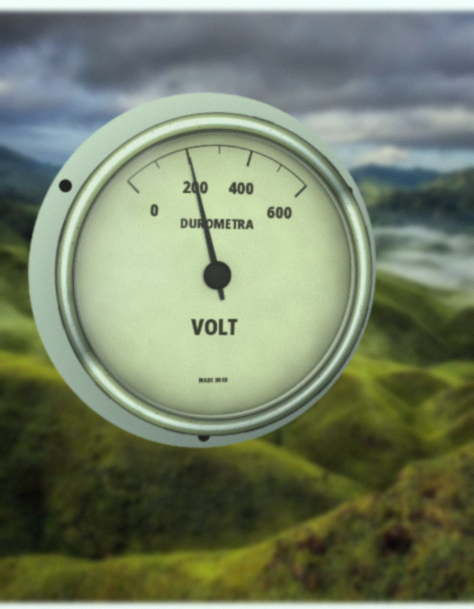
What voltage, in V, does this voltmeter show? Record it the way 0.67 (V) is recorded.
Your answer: 200 (V)
